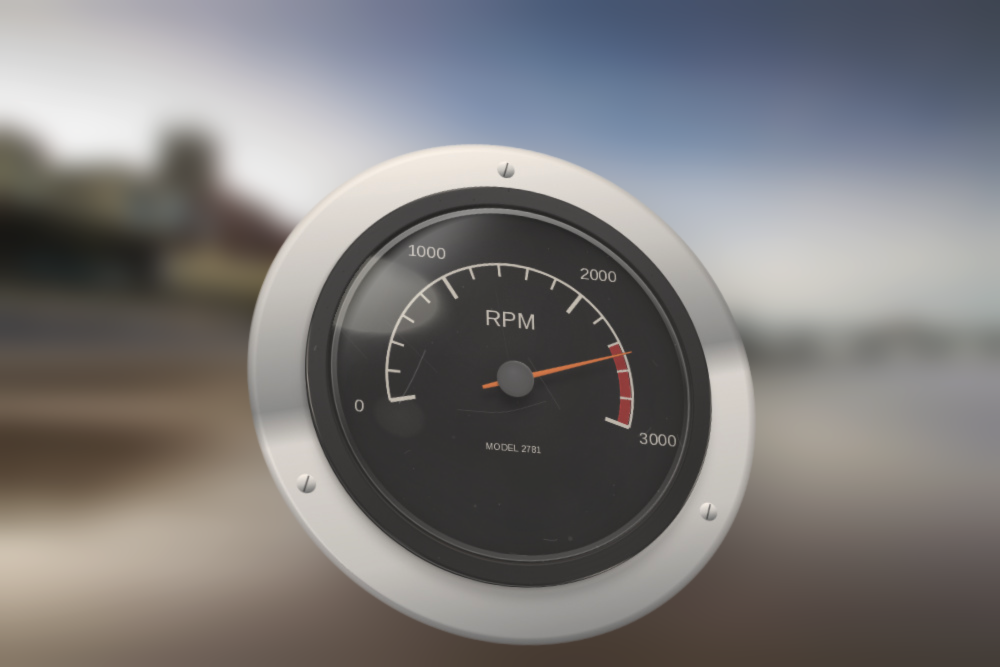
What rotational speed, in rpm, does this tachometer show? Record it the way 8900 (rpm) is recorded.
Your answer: 2500 (rpm)
